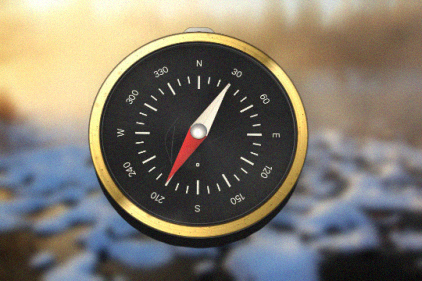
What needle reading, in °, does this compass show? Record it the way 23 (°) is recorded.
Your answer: 210 (°)
